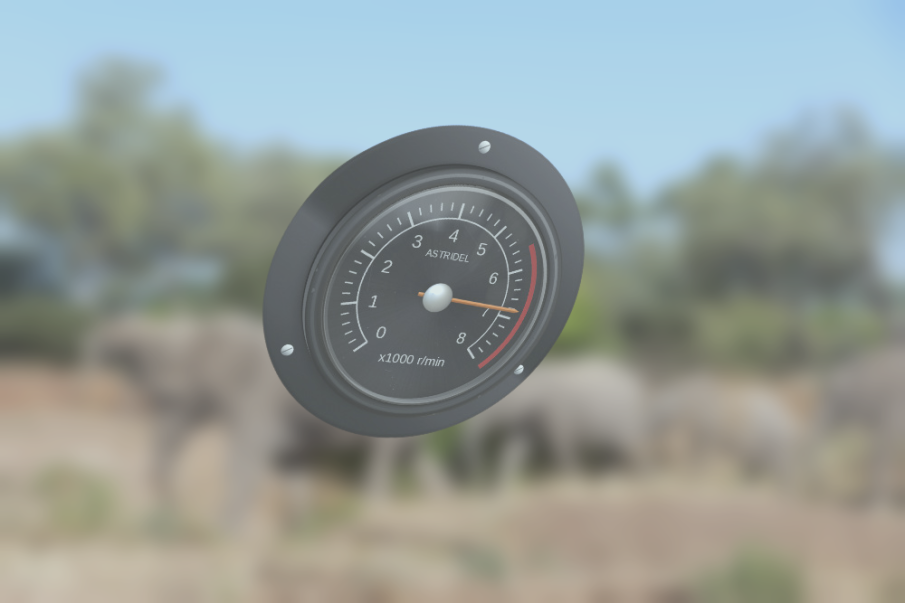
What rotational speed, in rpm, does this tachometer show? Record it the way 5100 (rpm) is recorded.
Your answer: 6800 (rpm)
